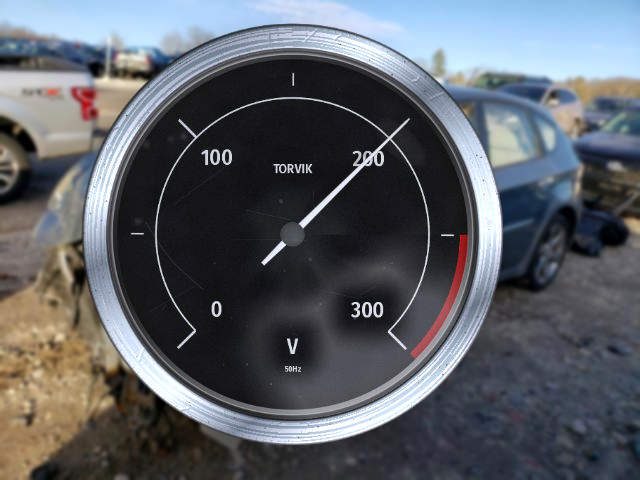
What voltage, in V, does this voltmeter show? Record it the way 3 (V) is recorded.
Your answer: 200 (V)
